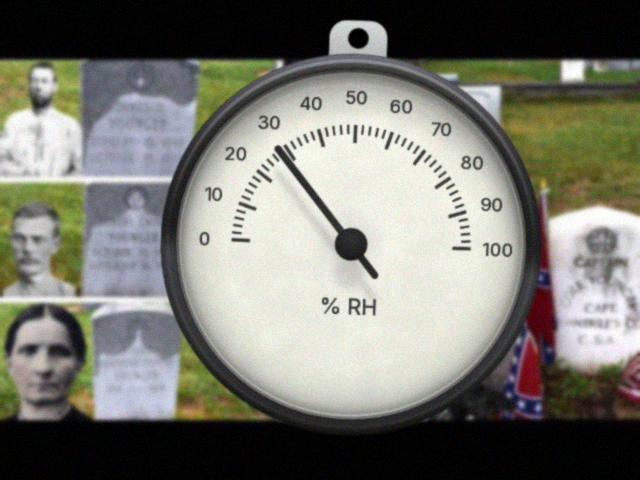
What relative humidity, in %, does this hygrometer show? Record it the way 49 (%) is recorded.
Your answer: 28 (%)
